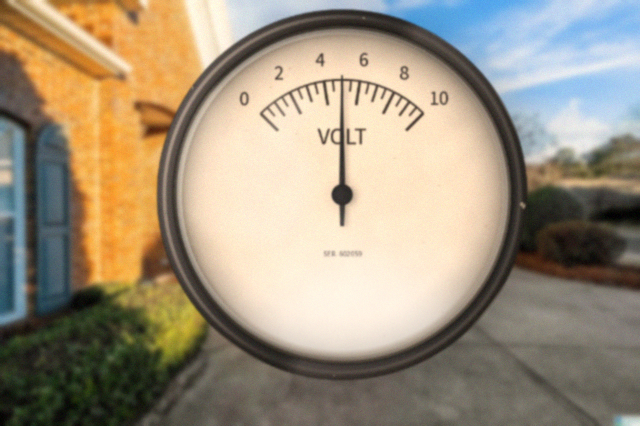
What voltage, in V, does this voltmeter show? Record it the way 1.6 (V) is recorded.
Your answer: 5 (V)
